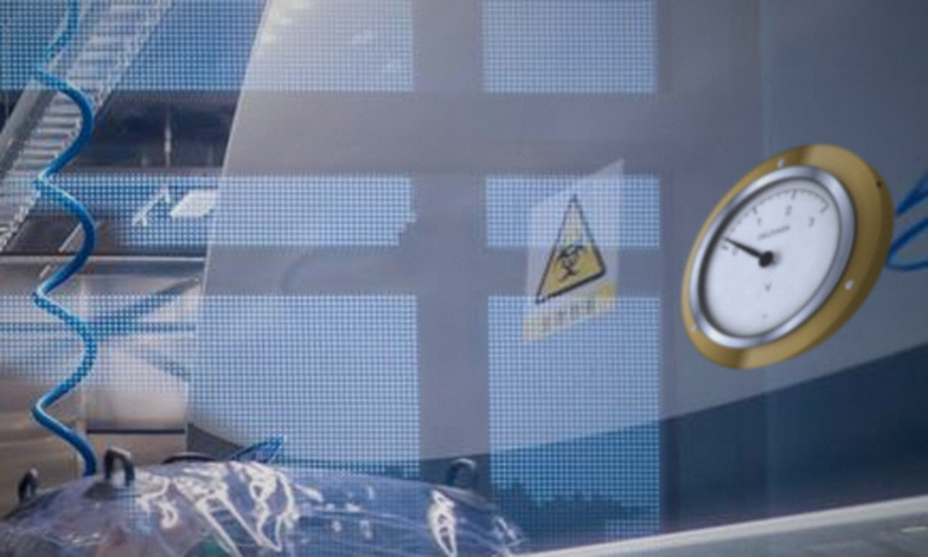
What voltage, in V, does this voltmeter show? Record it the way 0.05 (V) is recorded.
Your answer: 0.2 (V)
